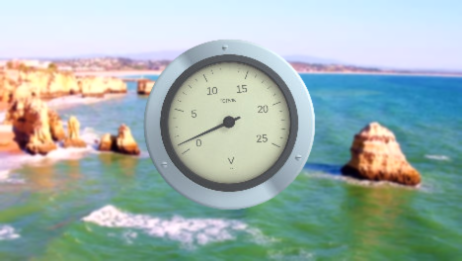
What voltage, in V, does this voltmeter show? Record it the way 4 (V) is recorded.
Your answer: 1 (V)
